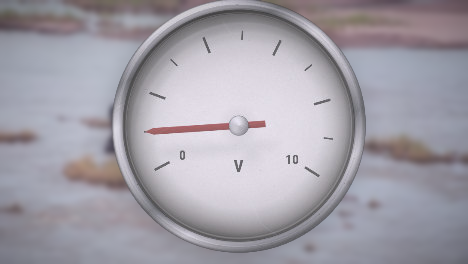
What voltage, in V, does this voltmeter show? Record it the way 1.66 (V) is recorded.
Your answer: 1 (V)
